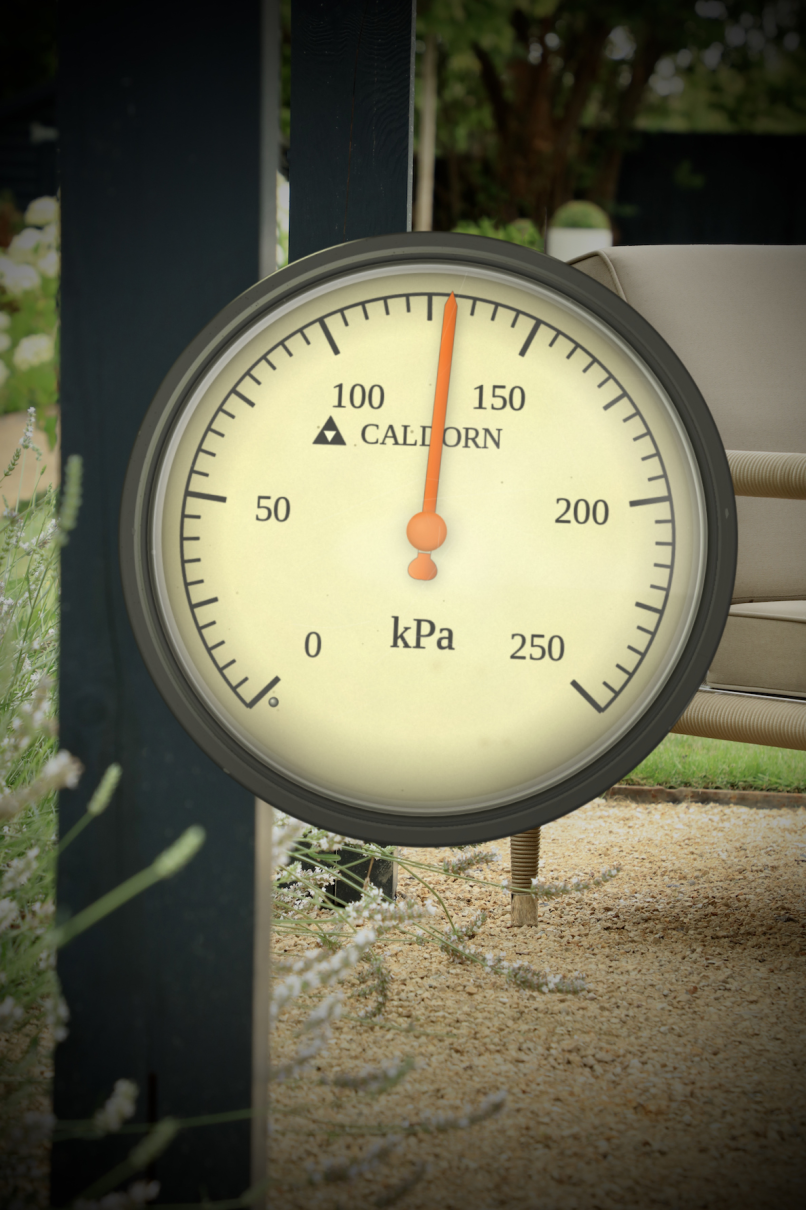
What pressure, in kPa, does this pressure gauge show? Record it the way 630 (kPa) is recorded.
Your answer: 130 (kPa)
